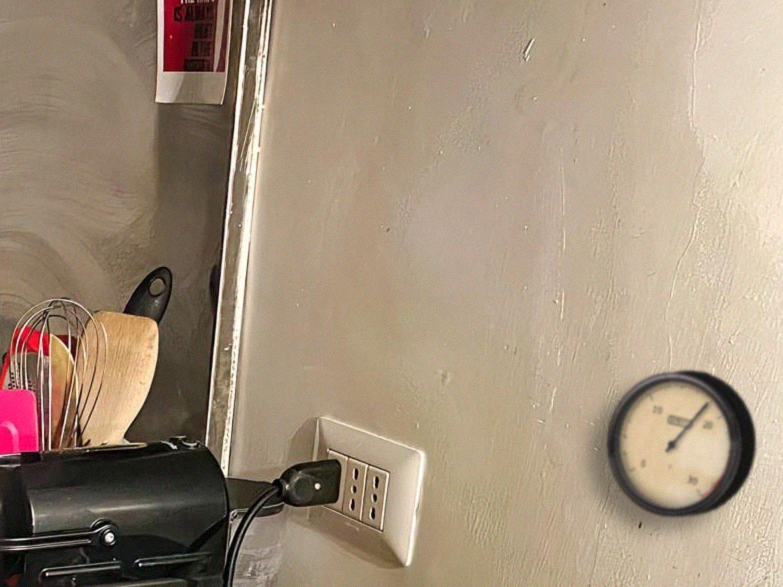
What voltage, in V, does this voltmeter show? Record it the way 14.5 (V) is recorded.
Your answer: 18 (V)
